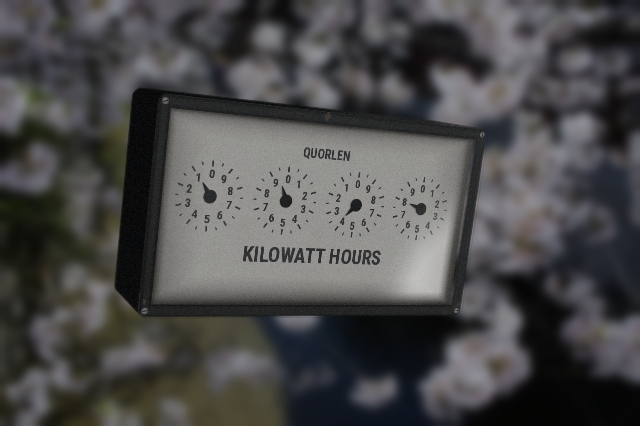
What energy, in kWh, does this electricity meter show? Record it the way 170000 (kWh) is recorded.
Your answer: 938 (kWh)
